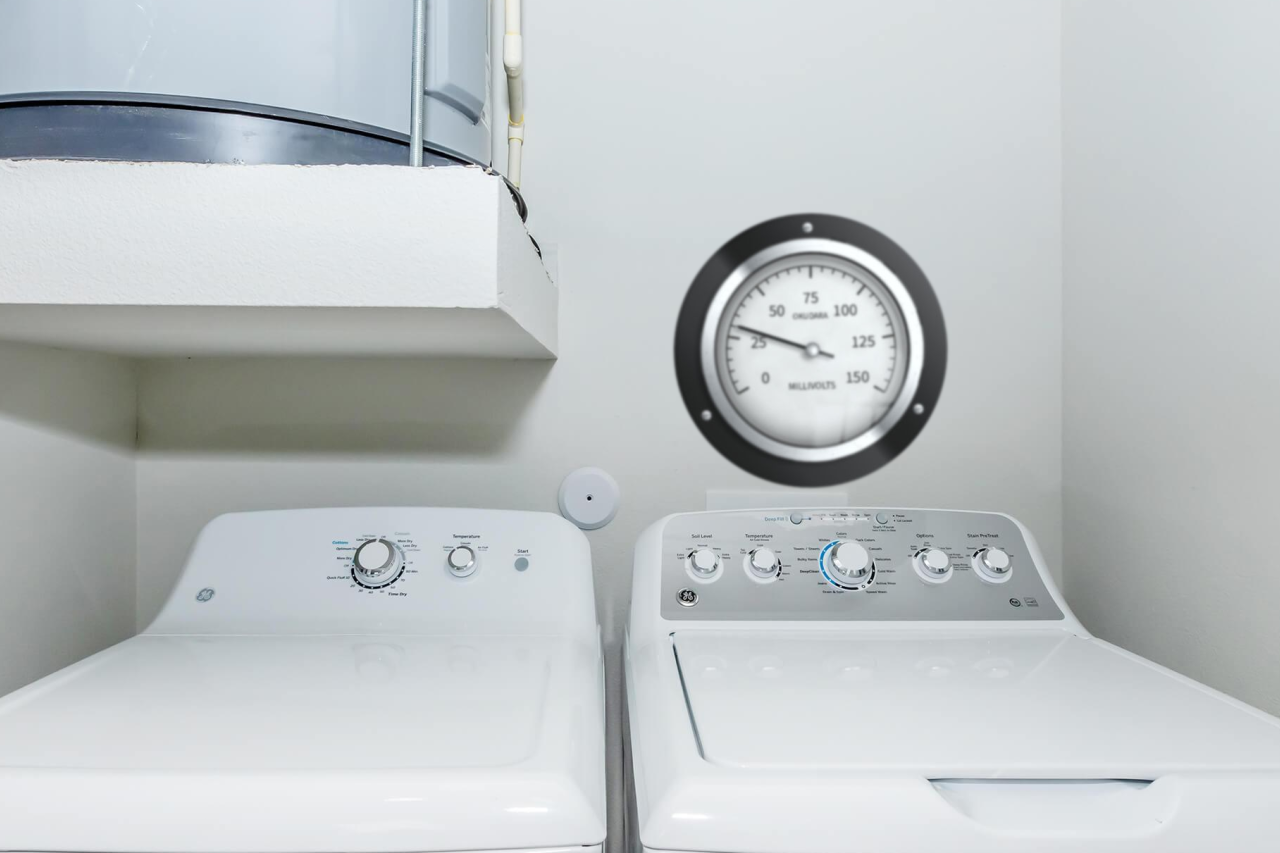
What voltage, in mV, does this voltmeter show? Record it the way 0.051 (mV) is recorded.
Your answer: 30 (mV)
